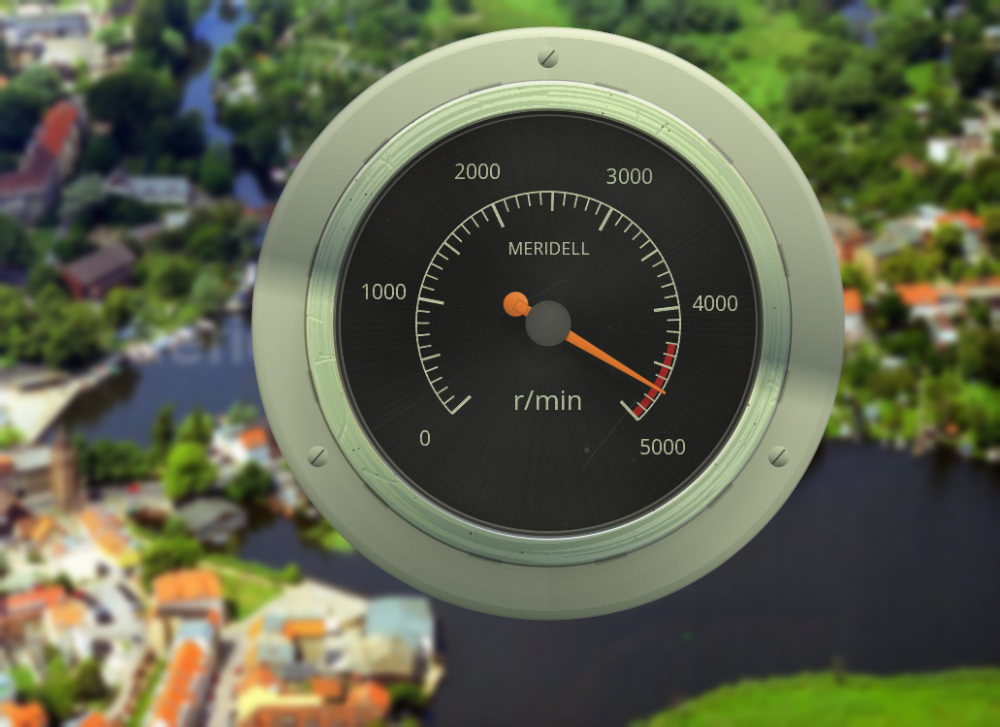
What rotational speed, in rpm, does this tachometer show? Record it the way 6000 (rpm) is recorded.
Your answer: 4700 (rpm)
